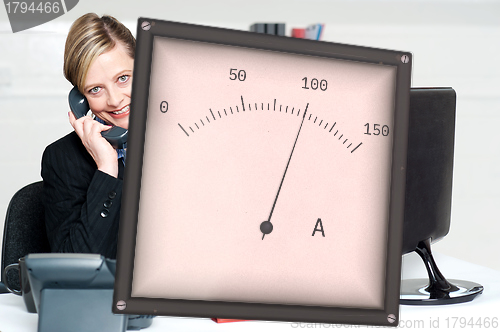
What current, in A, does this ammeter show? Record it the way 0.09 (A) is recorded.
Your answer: 100 (A)
